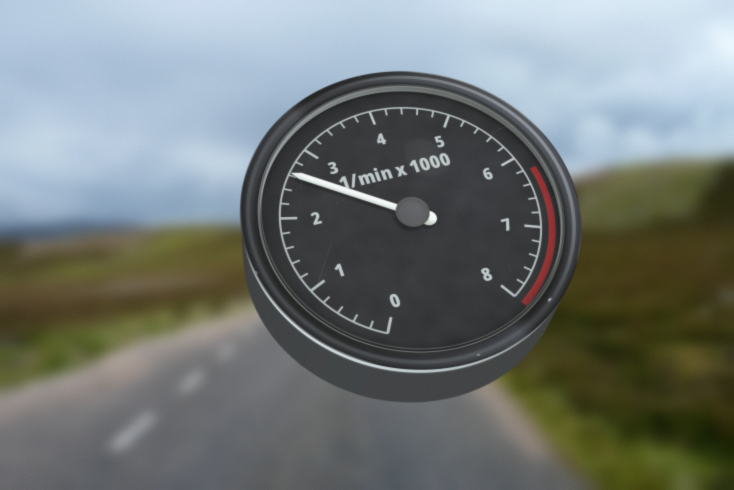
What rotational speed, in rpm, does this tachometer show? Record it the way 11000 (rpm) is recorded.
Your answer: 2600 (rpm)
